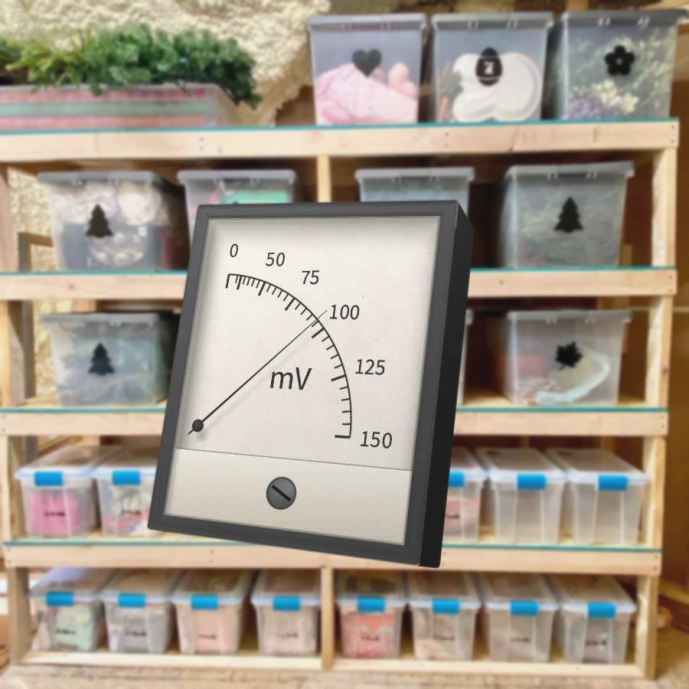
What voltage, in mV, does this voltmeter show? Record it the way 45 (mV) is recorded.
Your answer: 95 (mV)
